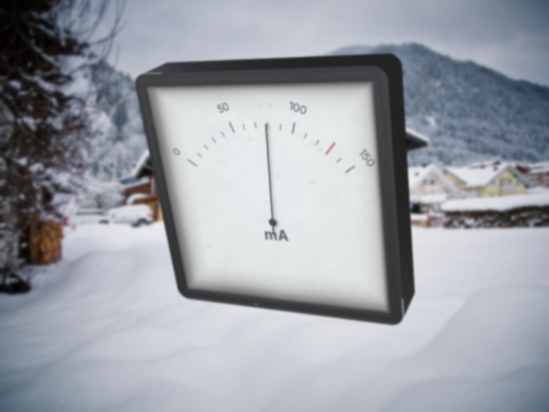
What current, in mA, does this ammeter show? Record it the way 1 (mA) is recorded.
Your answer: 80 (mA)
